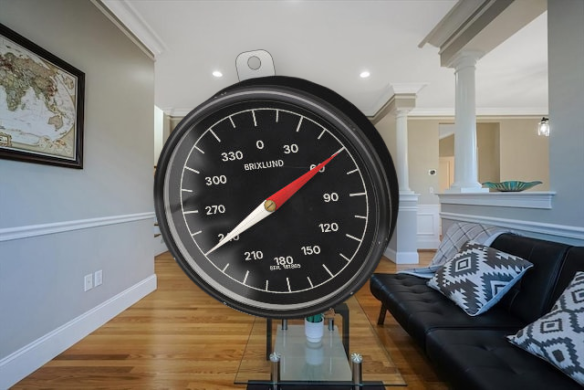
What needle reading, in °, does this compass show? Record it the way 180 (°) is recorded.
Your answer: 60 (°)
